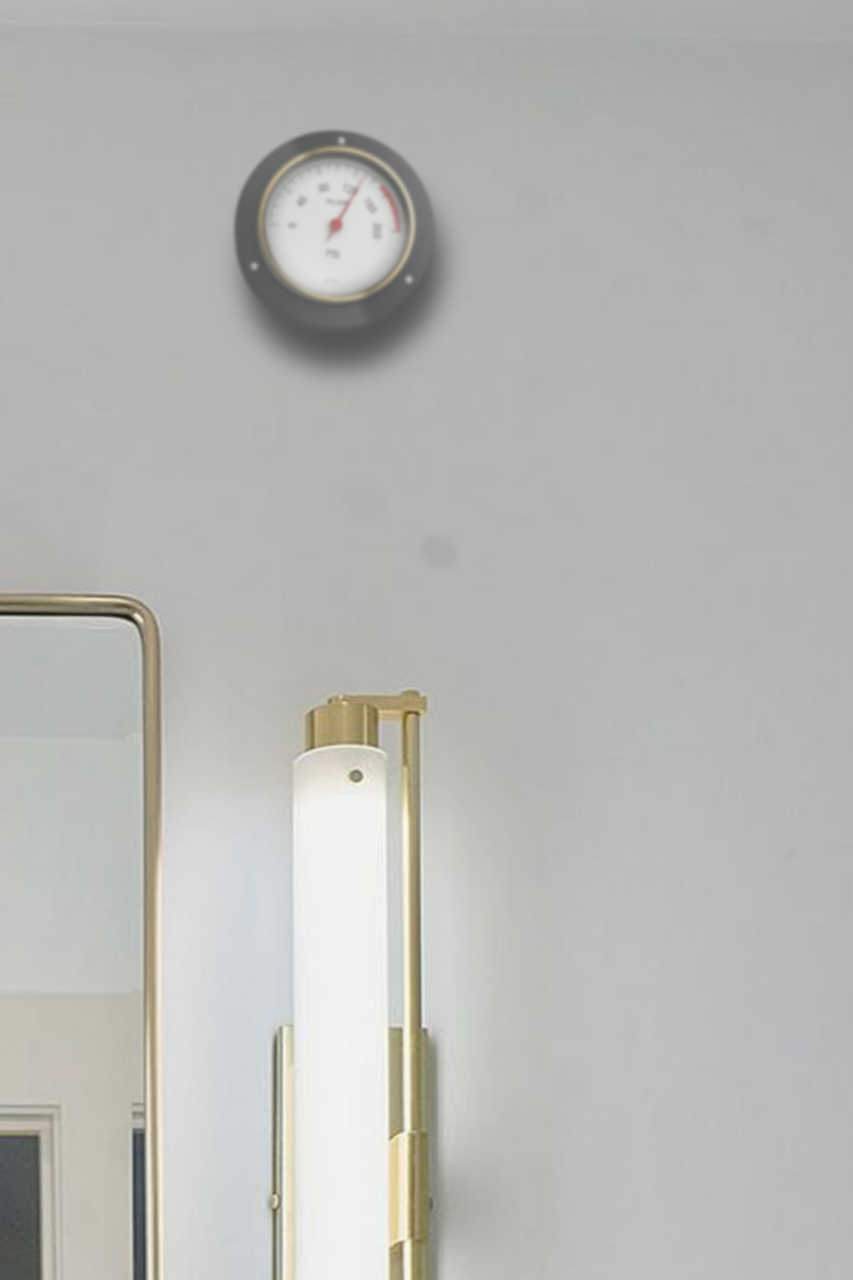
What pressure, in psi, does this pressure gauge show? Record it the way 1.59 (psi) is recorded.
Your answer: 130 (psi)
